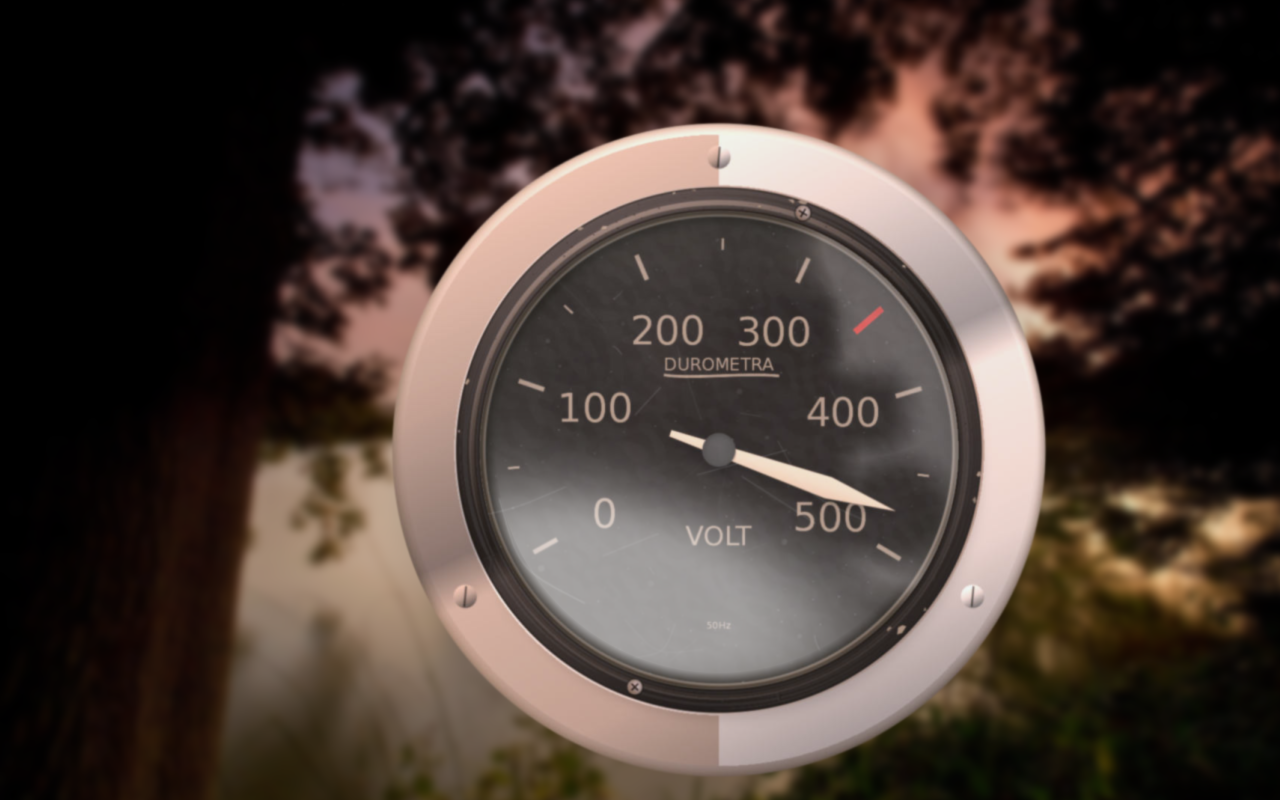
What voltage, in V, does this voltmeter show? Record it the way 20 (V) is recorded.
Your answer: 475 (V)
